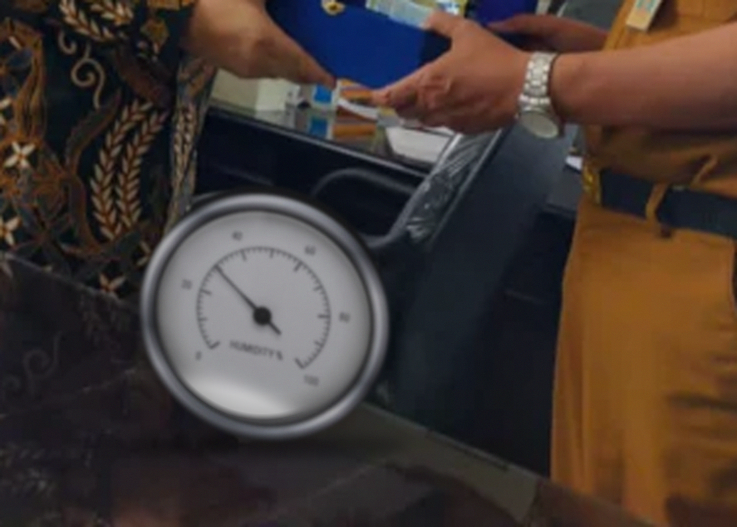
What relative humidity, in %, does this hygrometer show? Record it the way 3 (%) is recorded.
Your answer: 30 (%)
